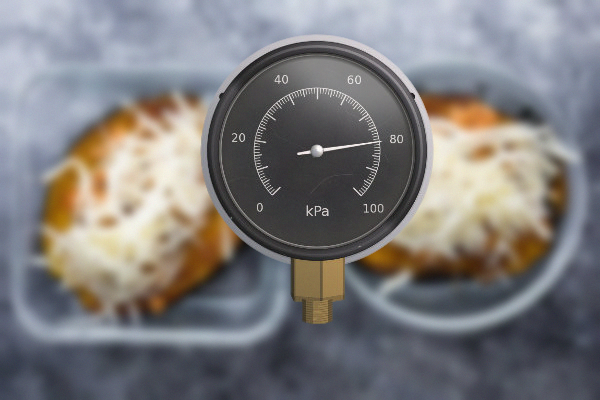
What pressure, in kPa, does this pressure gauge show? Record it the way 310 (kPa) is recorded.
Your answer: 80 (kPa)
